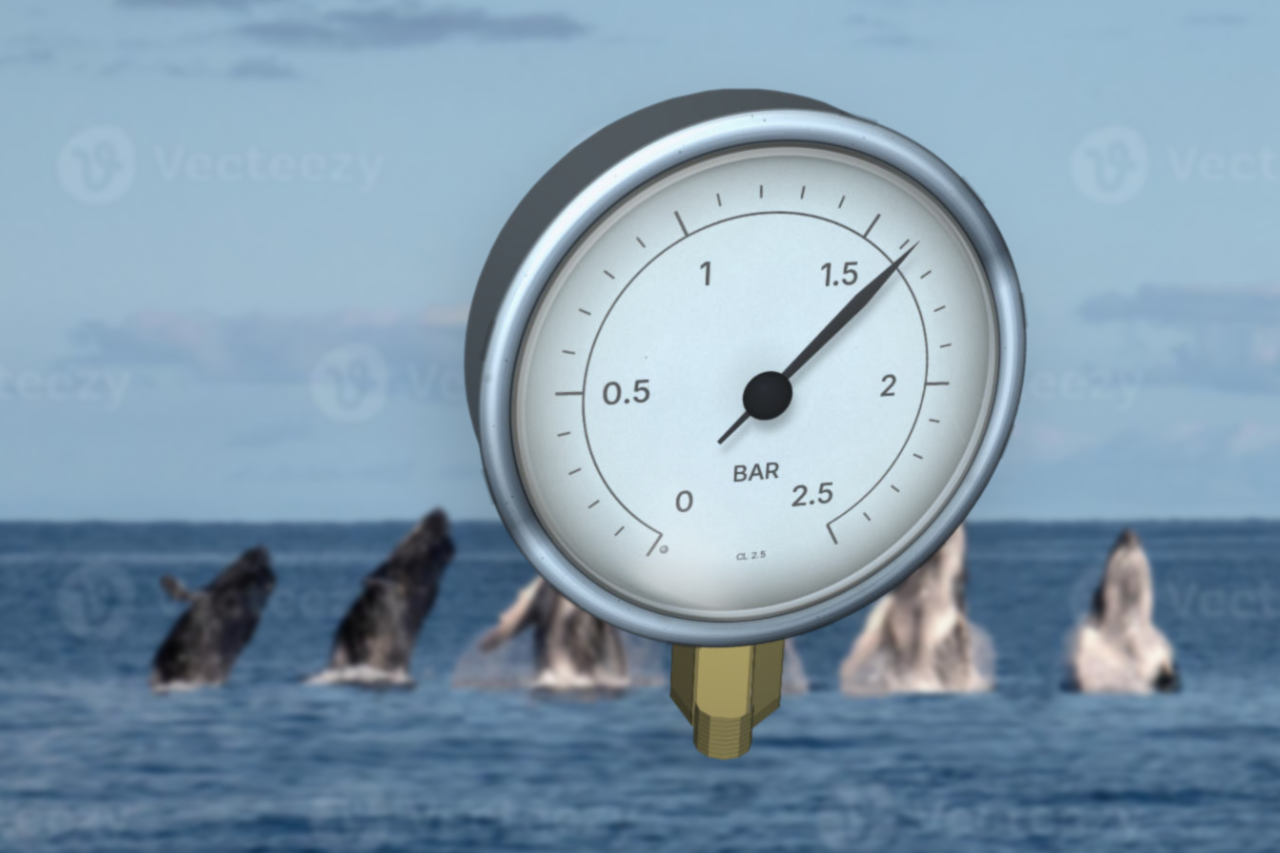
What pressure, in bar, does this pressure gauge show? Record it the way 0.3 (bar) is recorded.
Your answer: 1.6 (bar)
